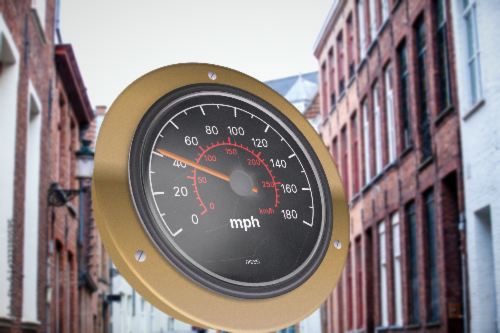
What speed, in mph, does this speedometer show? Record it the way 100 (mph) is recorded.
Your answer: 40 (mph)
